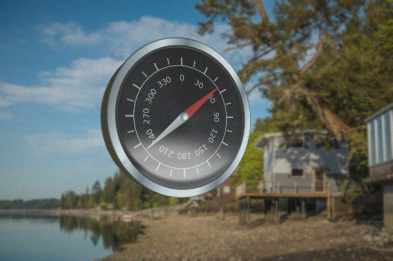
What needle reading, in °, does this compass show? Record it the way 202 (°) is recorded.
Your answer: 52.5 (°)
